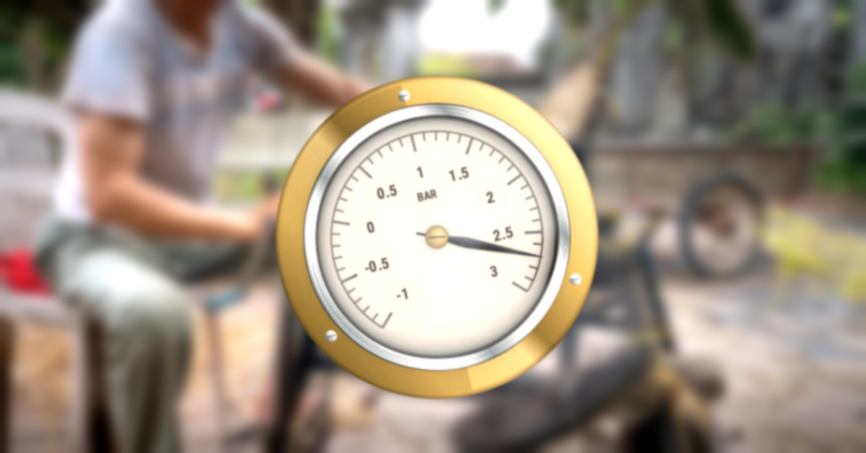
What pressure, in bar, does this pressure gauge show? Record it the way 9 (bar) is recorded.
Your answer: 2.7 (bar)
